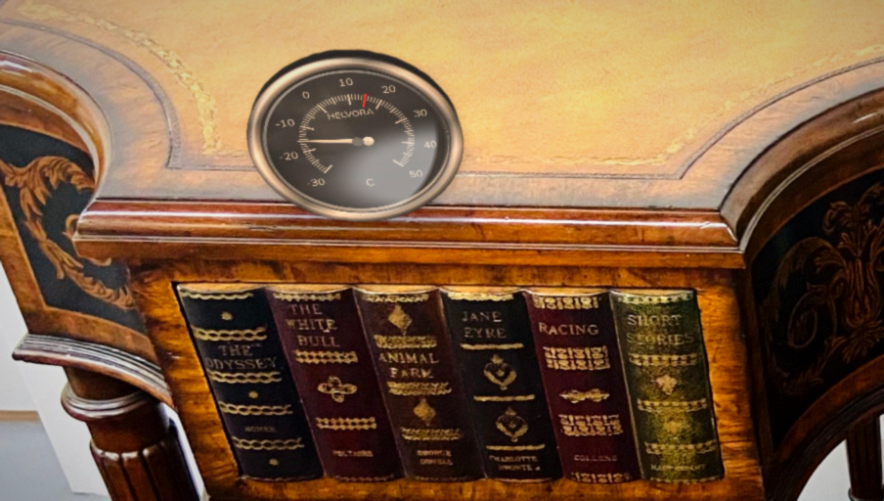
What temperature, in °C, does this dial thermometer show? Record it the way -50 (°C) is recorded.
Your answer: -15 (°C)
